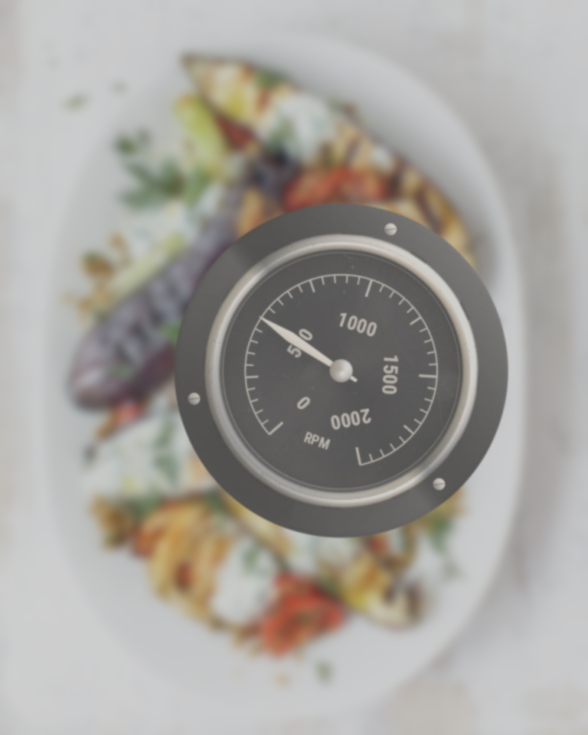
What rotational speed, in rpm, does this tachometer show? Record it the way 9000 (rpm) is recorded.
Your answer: 500 (rpm)
